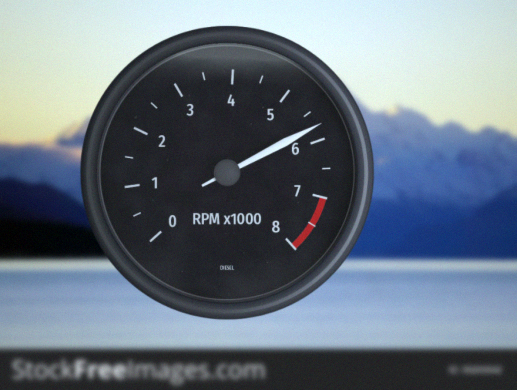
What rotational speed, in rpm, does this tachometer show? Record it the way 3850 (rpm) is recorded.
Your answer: 5750 (rpm)
